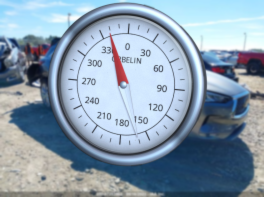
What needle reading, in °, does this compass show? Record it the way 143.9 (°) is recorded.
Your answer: 340 (°)
